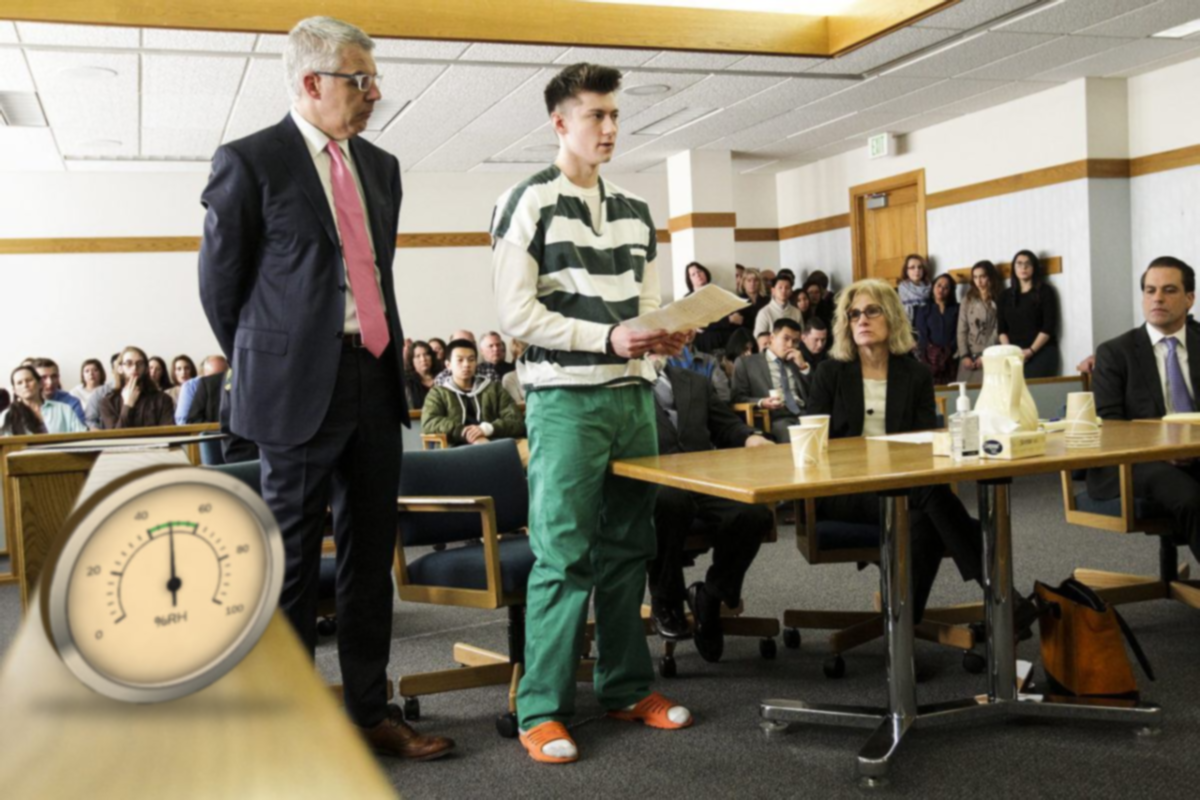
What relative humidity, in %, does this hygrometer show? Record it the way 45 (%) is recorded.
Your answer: 48 (%)
